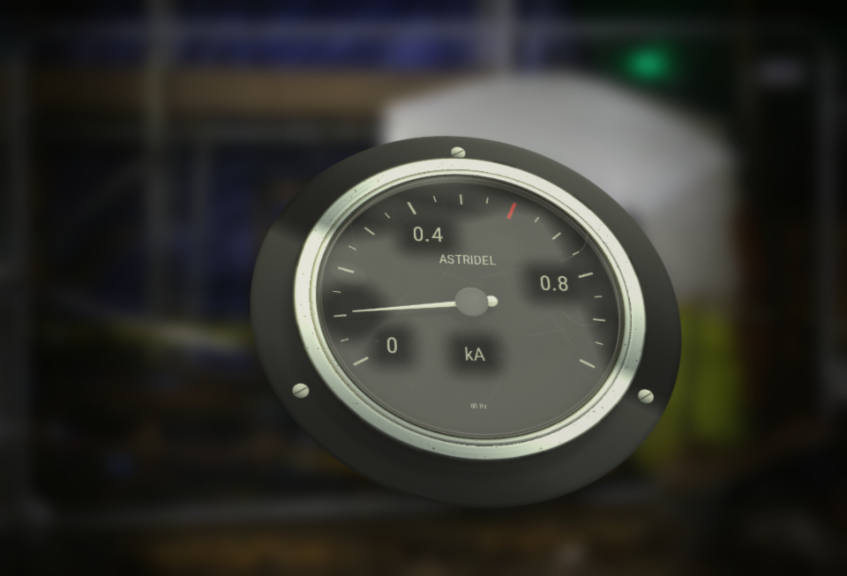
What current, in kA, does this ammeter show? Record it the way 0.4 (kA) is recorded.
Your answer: 0.1 (kA)
